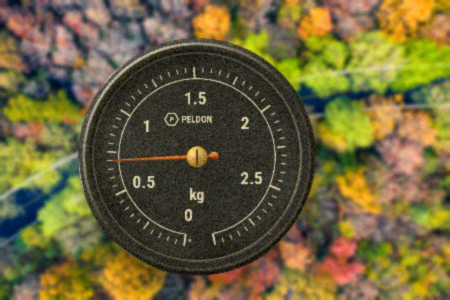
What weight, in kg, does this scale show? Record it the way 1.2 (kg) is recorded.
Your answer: 0.7 (kg)
